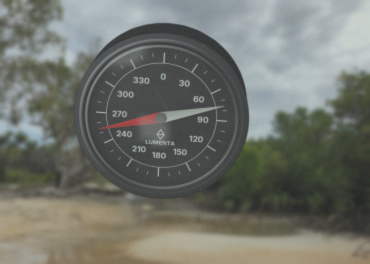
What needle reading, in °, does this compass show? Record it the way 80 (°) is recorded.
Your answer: 255 (°)
